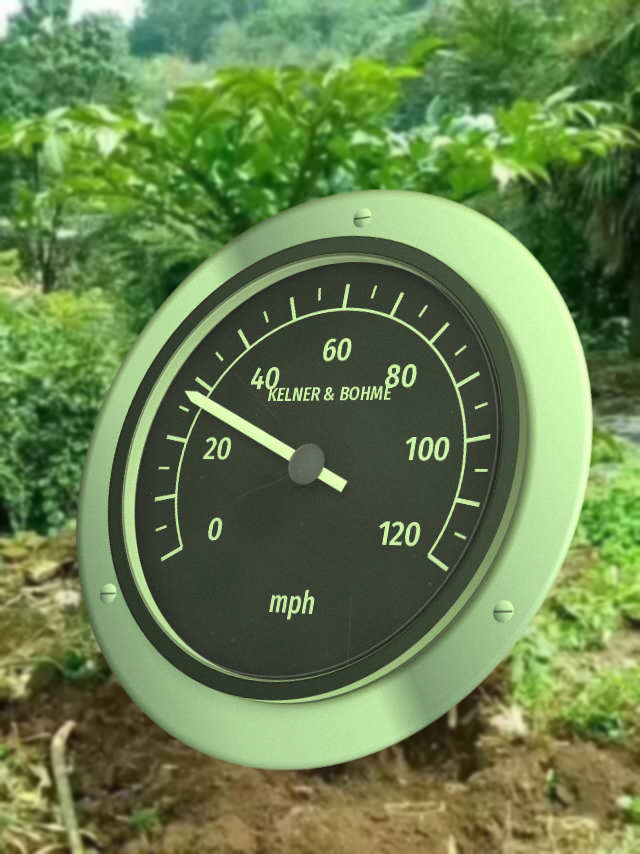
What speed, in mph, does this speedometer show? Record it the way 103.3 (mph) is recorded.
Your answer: 27.5 (mph)
